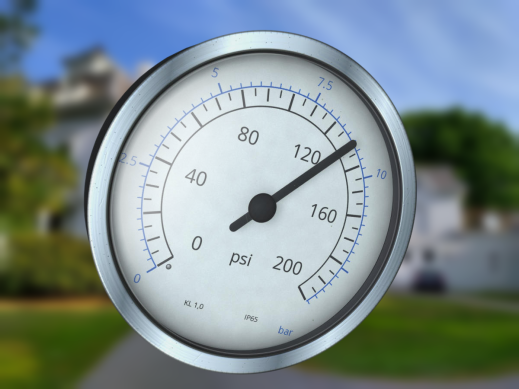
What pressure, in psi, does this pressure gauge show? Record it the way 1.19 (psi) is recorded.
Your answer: 130 (psi)
